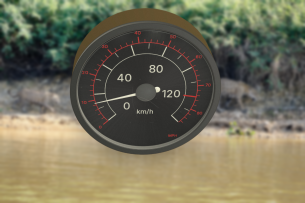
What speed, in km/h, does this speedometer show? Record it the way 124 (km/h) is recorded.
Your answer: 15 (km/h)
